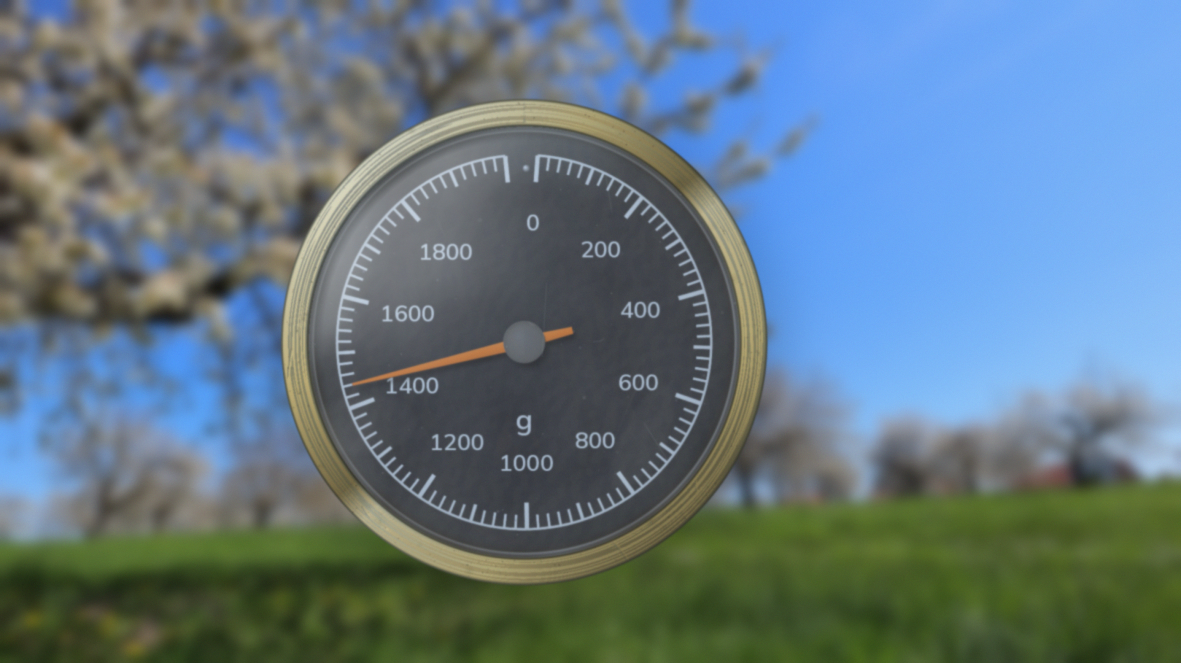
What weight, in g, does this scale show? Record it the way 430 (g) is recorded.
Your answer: 1440 (g)
